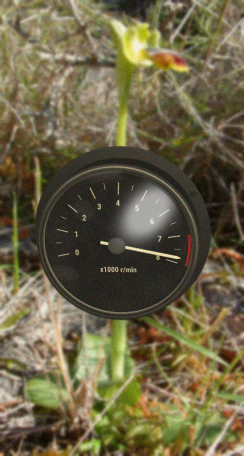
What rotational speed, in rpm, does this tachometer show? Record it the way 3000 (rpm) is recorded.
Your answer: 7750 (rpm)
